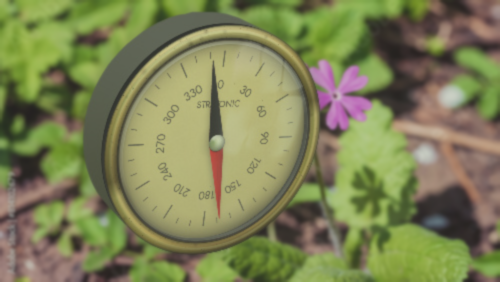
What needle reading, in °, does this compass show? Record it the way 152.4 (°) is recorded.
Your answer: 170 (°)
